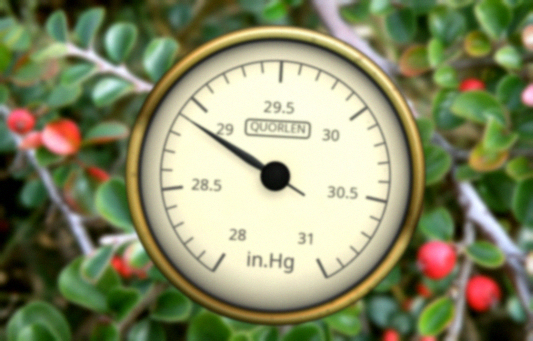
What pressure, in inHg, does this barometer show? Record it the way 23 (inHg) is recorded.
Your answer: 28.9 (inHg)
